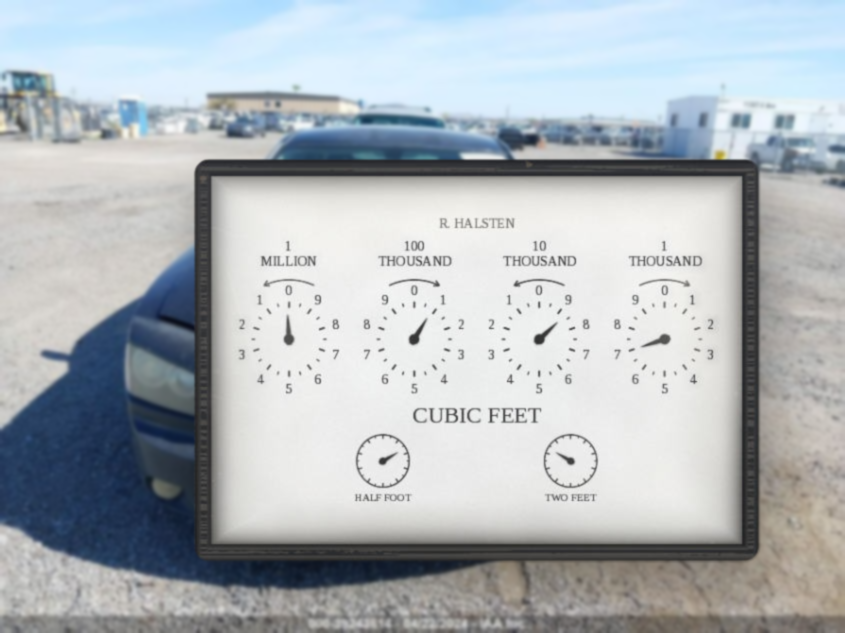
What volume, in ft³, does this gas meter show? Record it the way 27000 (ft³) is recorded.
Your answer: 8700 (ft³)
